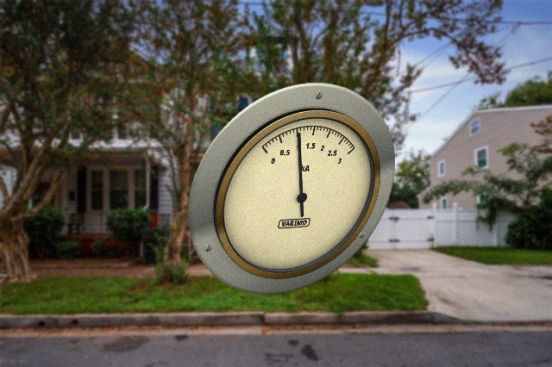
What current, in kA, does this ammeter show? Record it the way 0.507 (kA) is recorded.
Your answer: 1 (kA)
